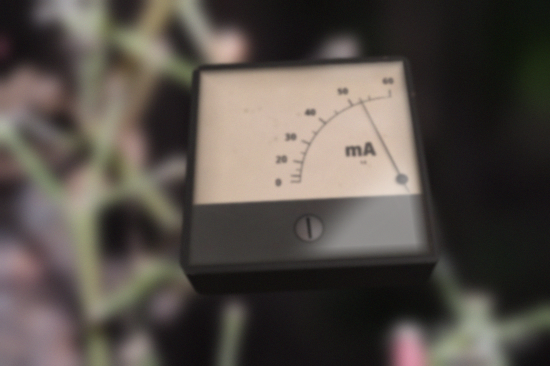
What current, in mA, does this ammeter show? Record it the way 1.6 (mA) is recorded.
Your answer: 52.5 (mA)
